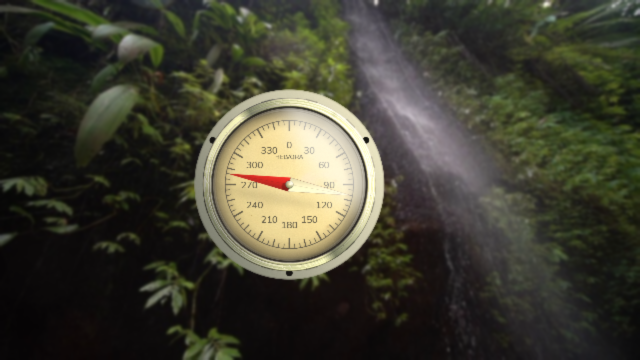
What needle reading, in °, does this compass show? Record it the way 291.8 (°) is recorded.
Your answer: 280 (°)
